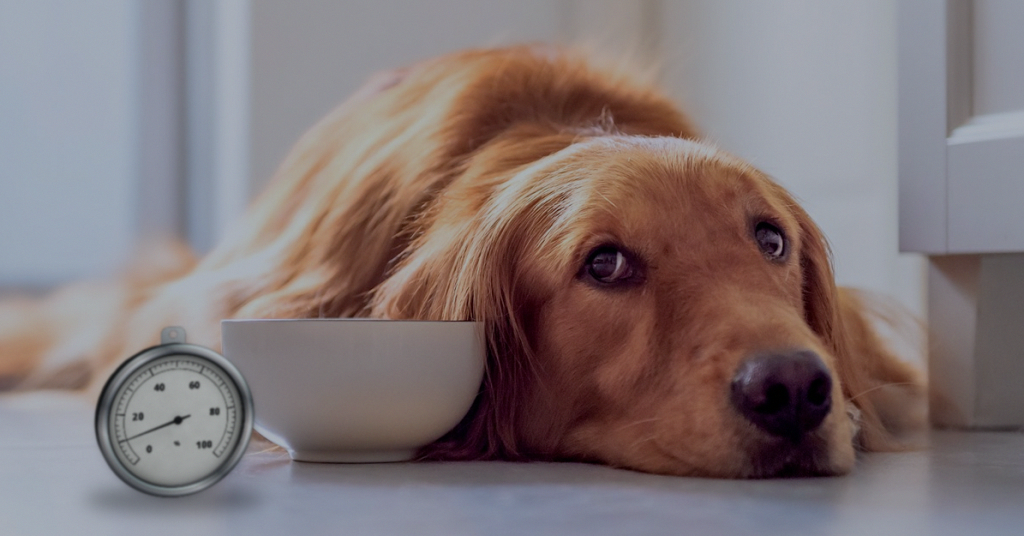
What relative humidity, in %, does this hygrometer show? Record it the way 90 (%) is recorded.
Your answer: 10 (%)
